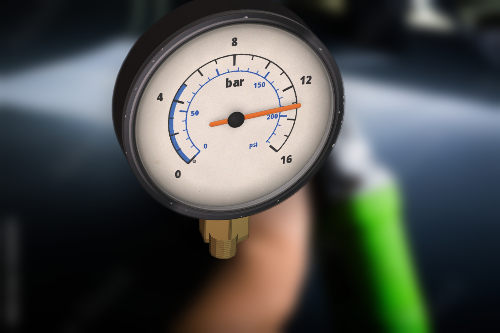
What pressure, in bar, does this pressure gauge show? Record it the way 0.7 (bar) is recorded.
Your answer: 13 (bar)
